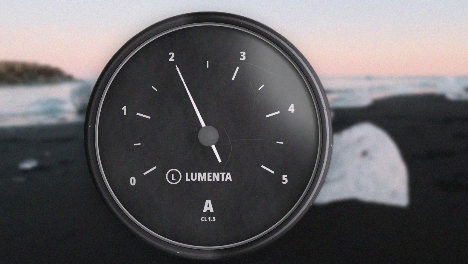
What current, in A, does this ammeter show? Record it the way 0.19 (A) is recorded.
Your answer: 2 (A)
